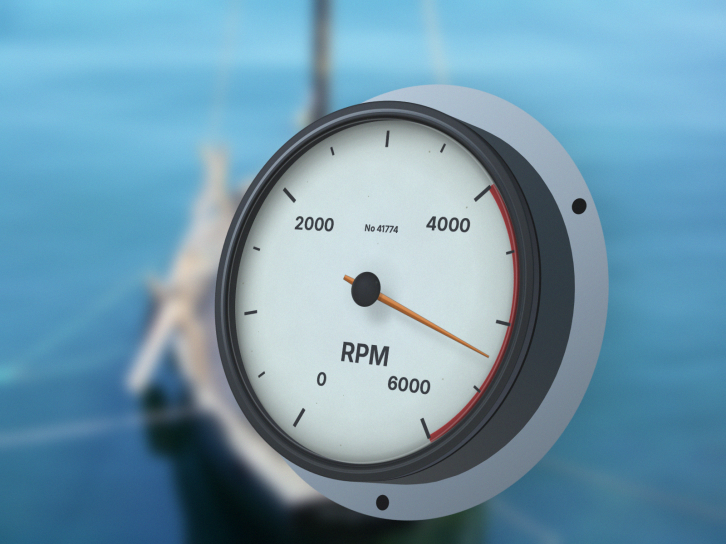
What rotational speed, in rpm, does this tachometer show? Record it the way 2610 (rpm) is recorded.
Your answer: 5250 (rpm)
